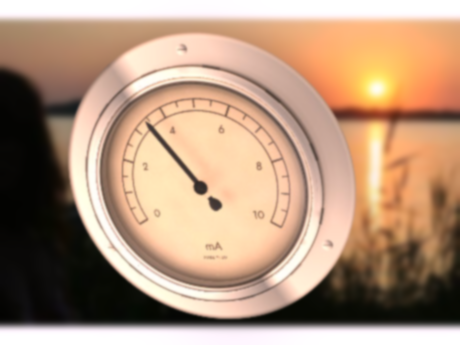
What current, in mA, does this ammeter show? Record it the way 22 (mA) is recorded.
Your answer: 3.5 (mA)
